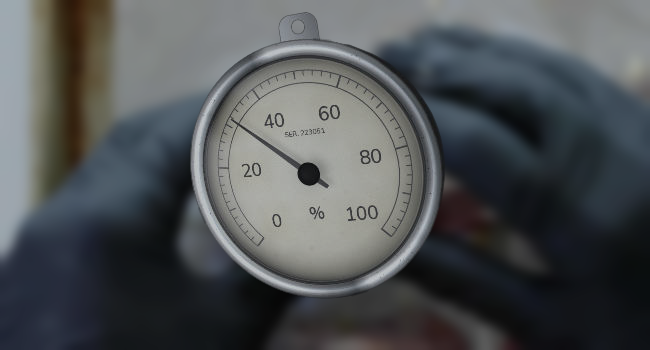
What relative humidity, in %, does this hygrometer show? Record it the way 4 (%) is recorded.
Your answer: 32 (%)
